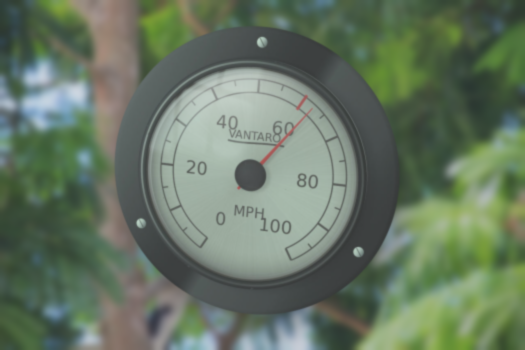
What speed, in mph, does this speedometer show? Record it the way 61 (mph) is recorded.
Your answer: 62.5 (mph)
